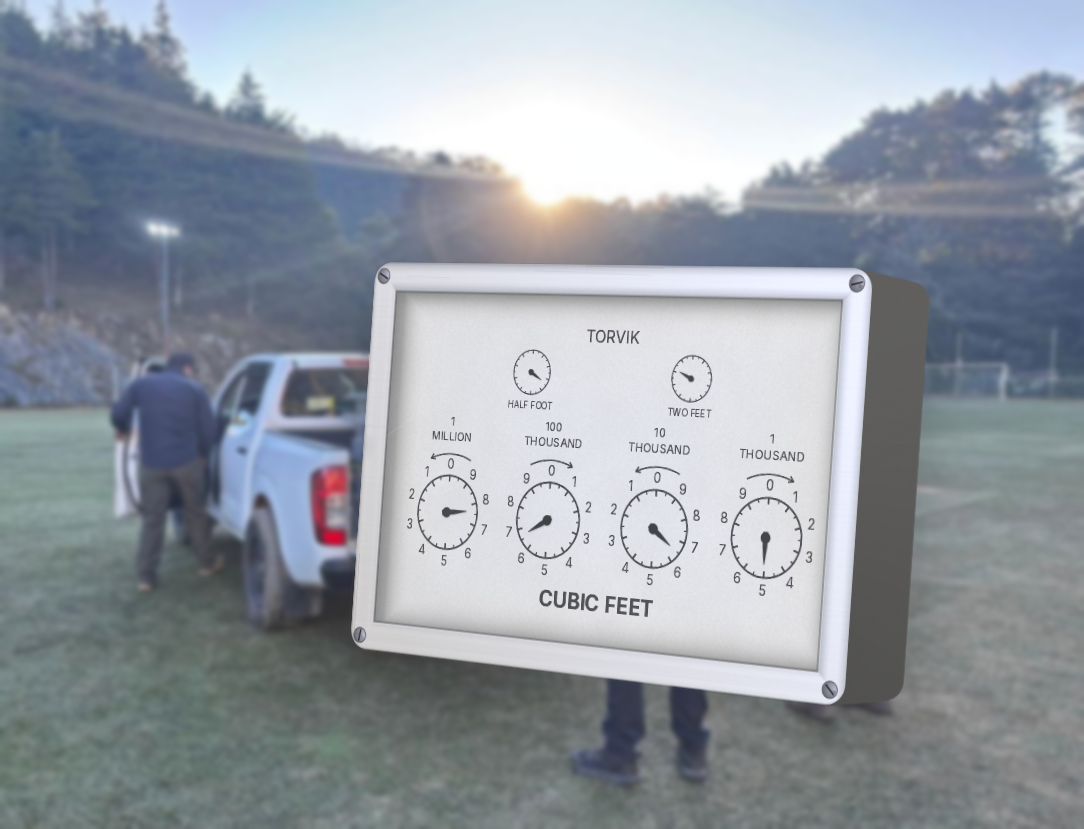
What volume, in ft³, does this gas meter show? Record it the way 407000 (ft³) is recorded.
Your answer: 766500 (ft³)
